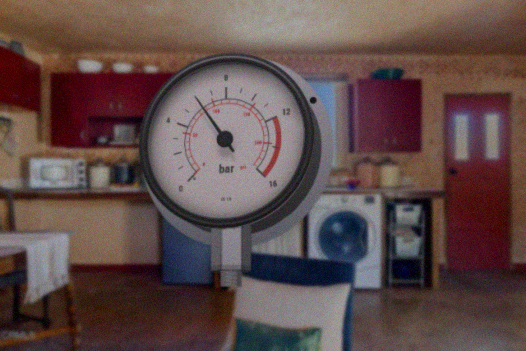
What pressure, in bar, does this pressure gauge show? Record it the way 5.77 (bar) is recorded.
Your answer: 6 (bar)
